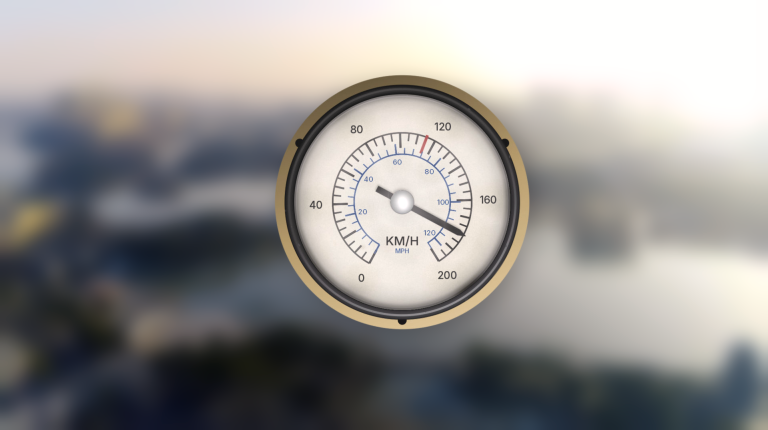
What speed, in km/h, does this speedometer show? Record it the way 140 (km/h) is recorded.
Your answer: 180 (km/h)
